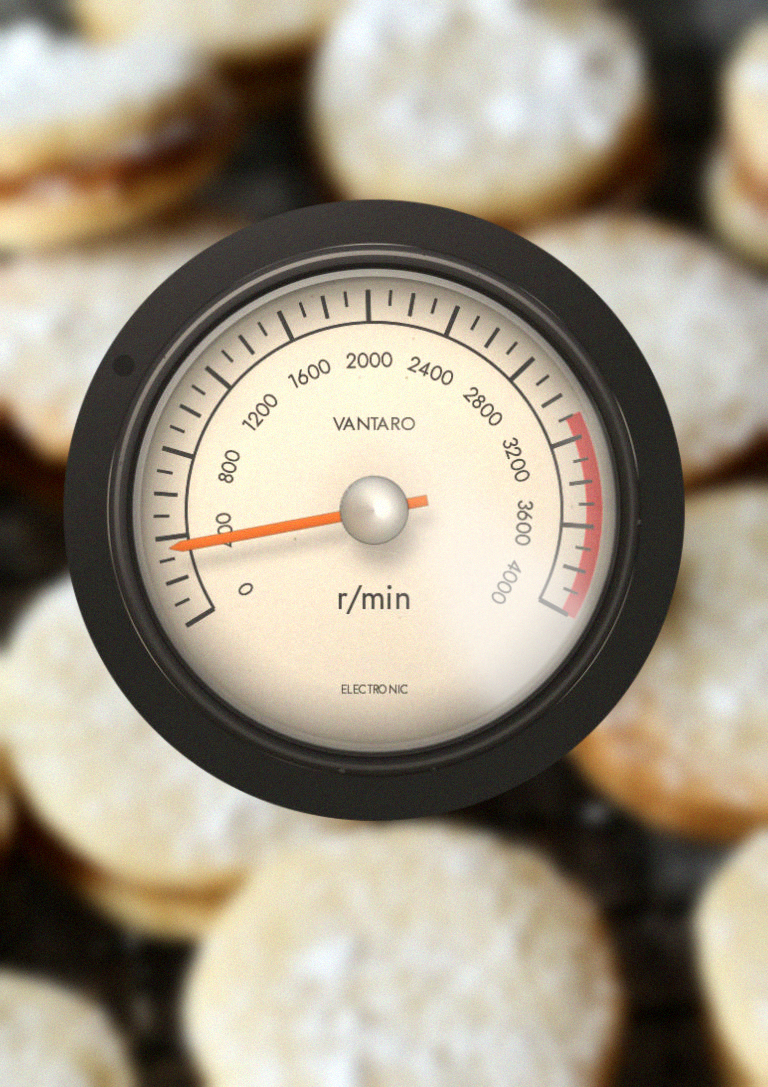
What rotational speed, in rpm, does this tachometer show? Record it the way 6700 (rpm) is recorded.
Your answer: 350 (rpm)
